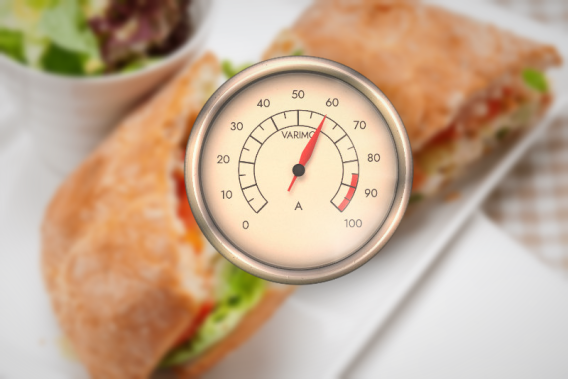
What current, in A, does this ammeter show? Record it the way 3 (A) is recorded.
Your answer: 60 (A)
